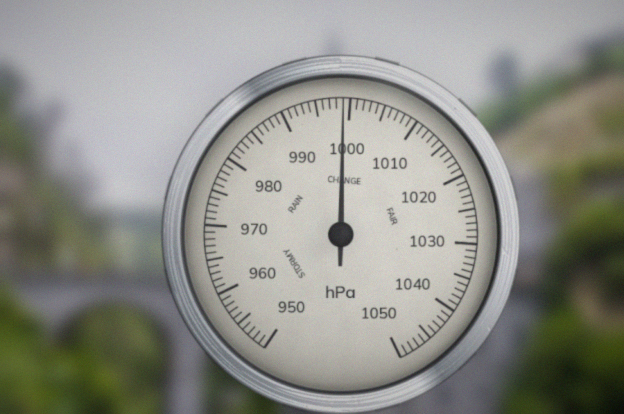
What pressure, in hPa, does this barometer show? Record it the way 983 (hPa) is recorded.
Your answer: 999 (hPa)
